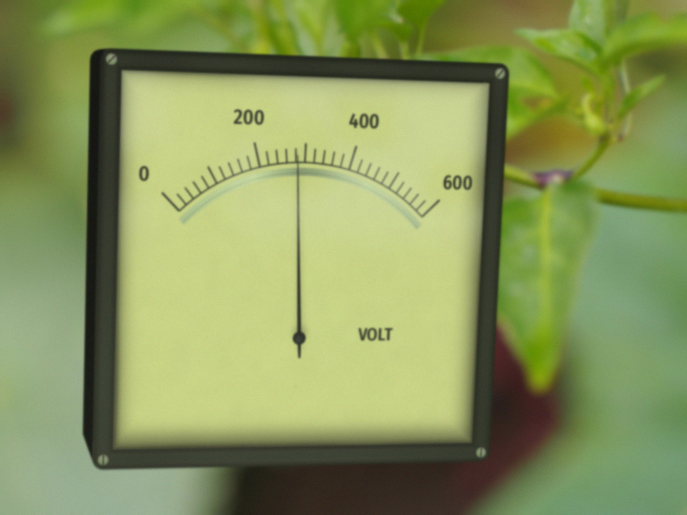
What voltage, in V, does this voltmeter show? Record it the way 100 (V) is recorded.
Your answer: 280 (V)
